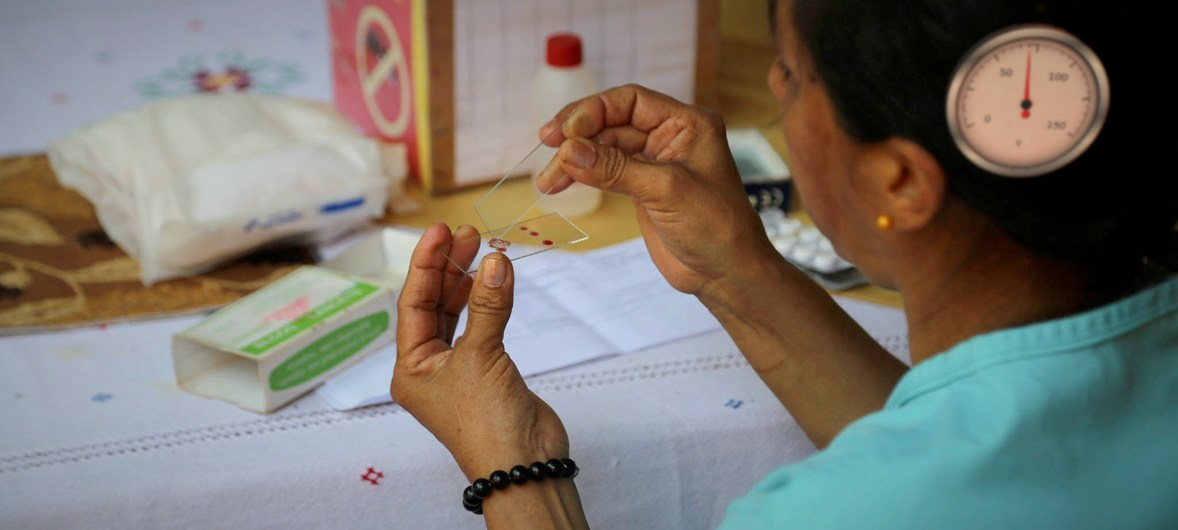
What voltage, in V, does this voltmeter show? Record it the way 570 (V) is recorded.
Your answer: 70 (V)
